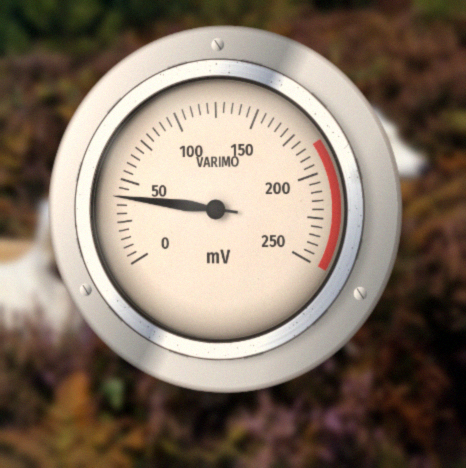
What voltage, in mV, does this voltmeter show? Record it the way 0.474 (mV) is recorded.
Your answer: 40 (mV)
